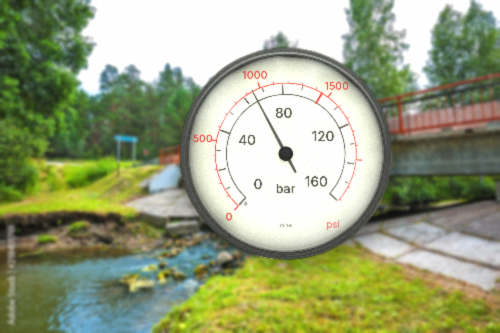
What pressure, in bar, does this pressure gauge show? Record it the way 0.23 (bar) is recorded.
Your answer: 65 (bar)
